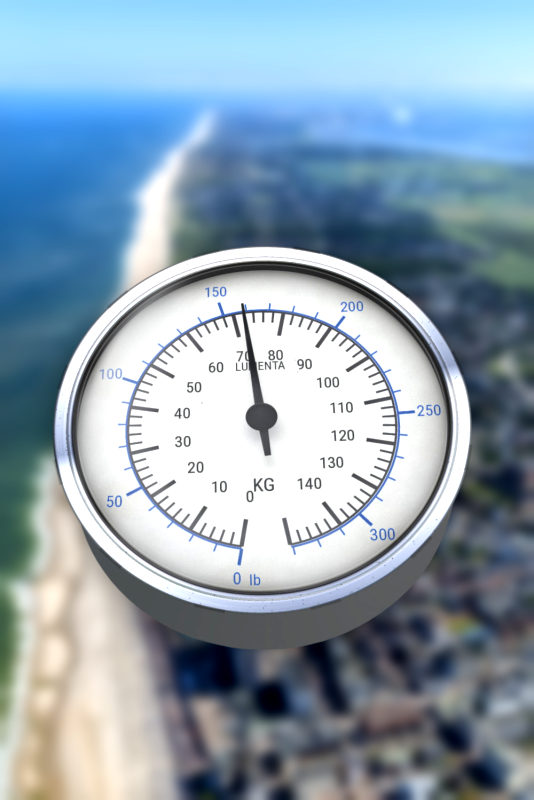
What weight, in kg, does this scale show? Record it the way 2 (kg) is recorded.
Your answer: 72 (kg)
